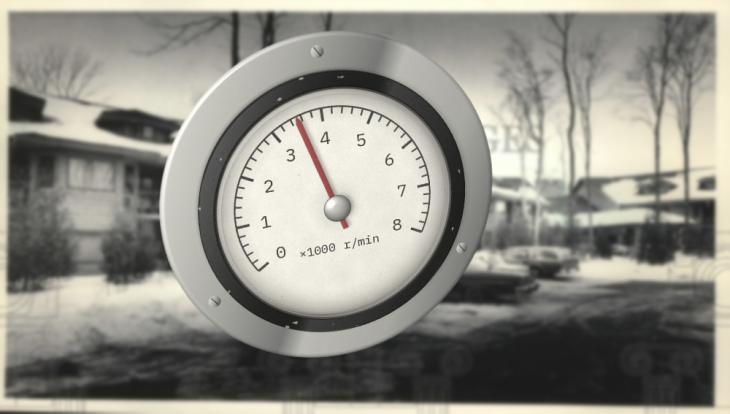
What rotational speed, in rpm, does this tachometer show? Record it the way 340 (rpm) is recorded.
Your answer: 3500 (rpm)
